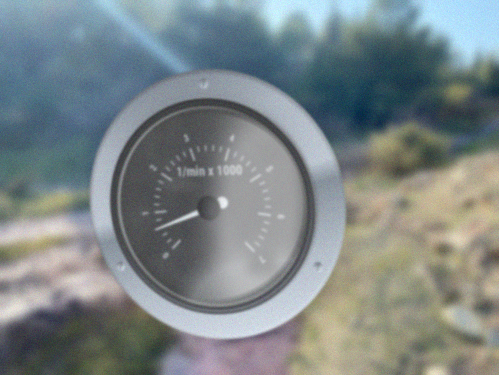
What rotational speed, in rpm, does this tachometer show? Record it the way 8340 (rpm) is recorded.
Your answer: 600 (rpm)
